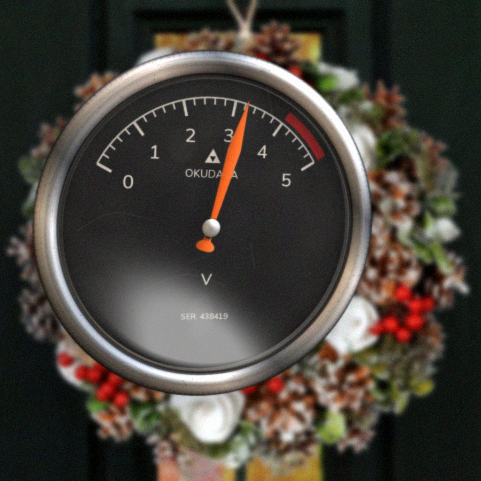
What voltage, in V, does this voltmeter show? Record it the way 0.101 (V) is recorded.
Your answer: 3.2 (V)
